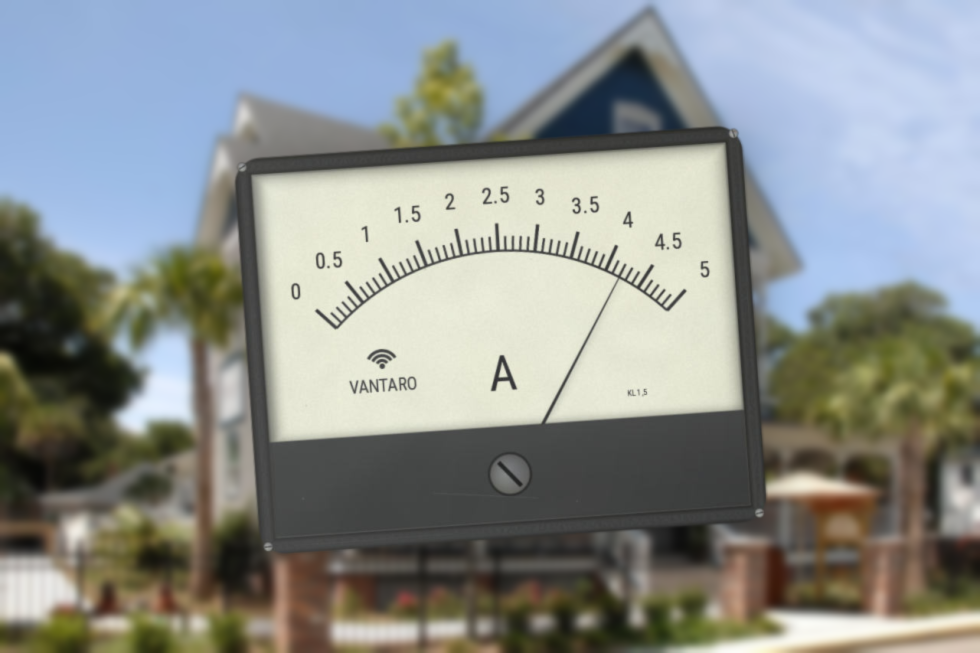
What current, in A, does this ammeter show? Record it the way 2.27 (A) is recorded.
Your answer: 4.2 (A)
